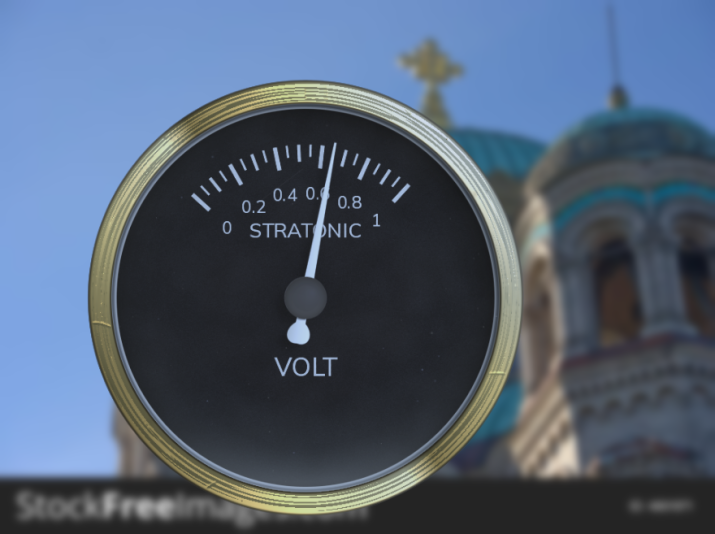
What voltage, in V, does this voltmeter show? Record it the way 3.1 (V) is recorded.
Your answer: 0.65 (V)
